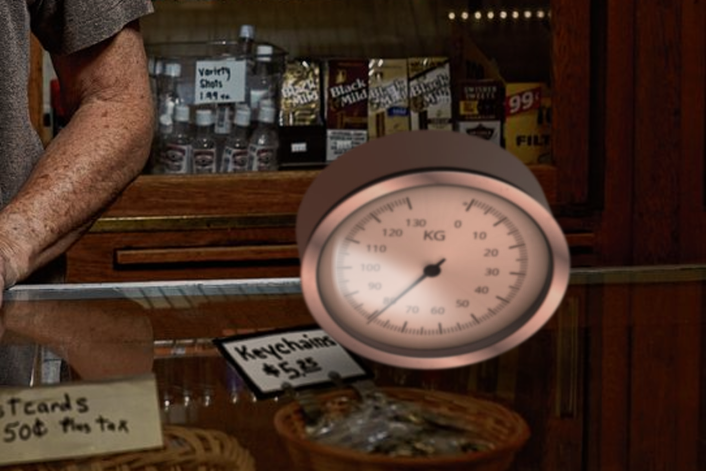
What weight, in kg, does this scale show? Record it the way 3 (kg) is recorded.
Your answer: 80 (kg)
